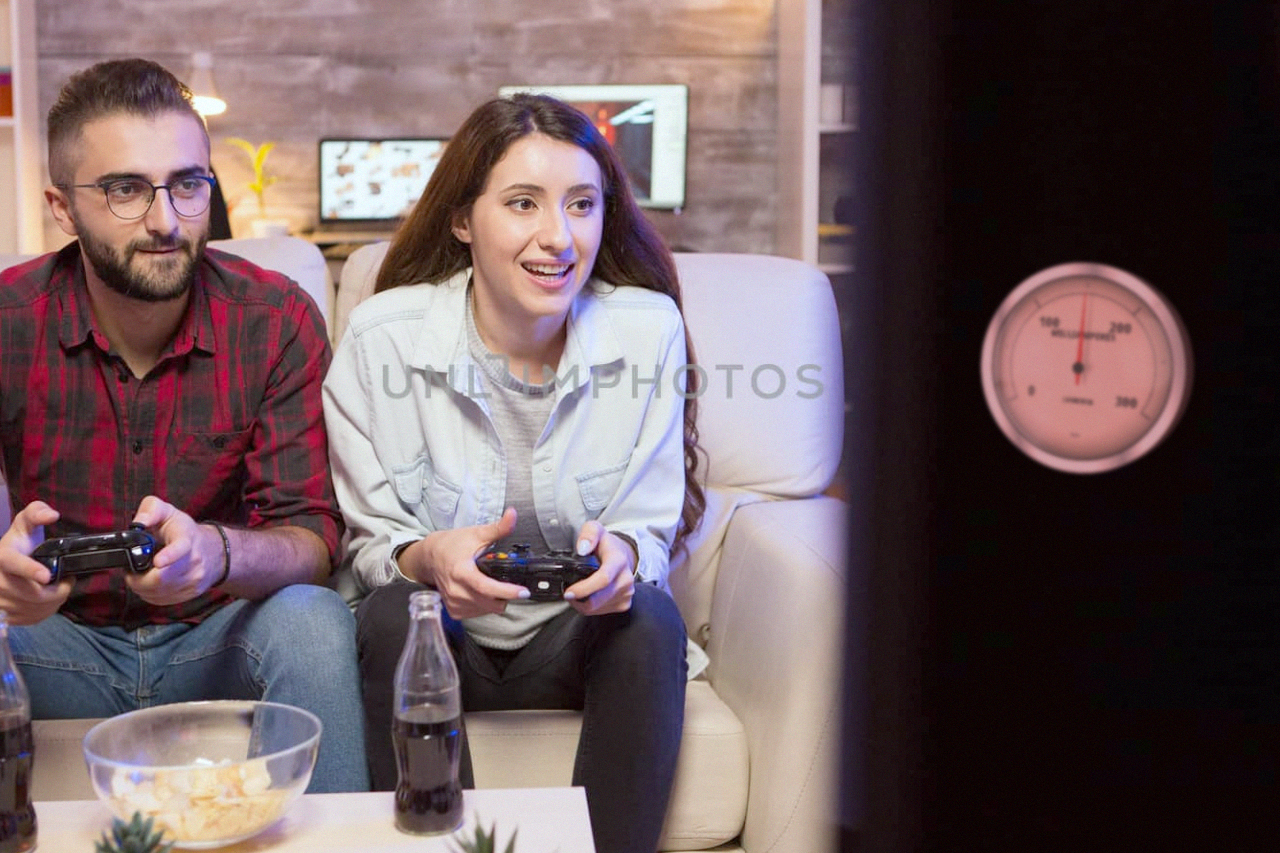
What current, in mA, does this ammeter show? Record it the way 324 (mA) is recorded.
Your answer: 150 (mA)
